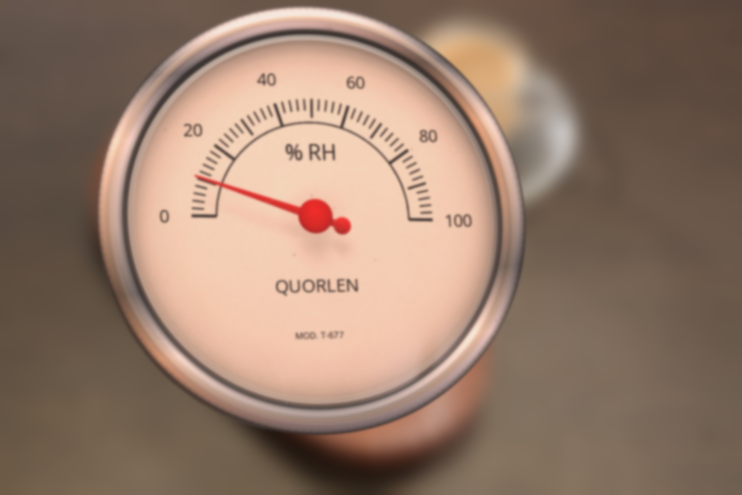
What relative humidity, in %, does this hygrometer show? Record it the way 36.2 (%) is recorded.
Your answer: 10 (%)
